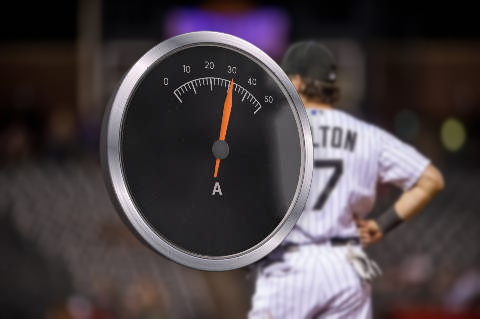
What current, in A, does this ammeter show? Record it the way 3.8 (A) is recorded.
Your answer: 30 (A)
